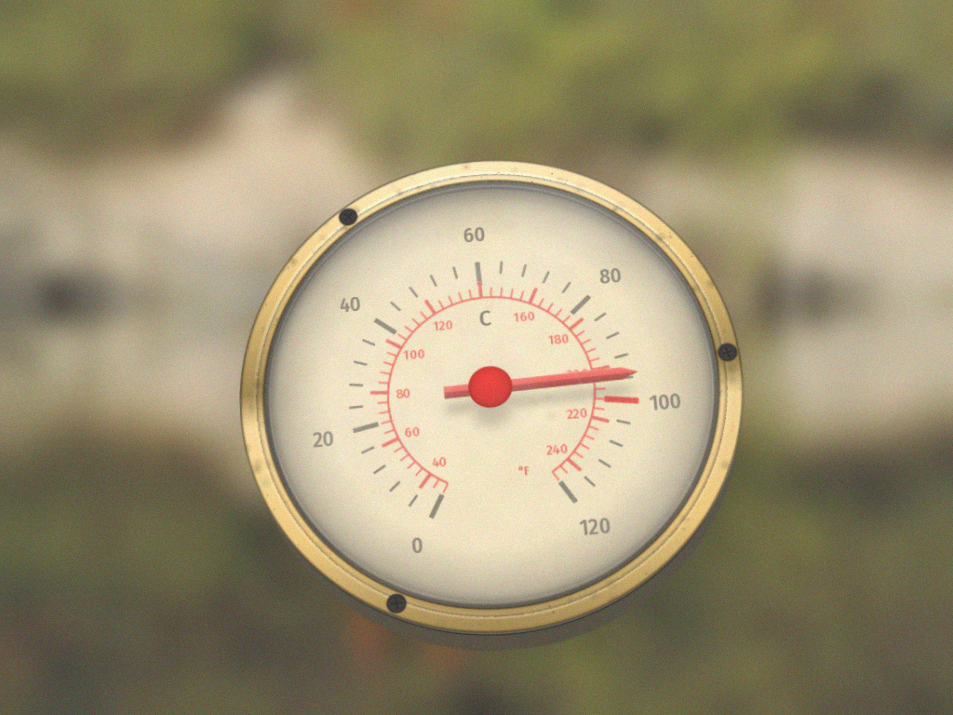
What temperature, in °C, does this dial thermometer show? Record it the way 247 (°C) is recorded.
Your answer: 96 (°C)
